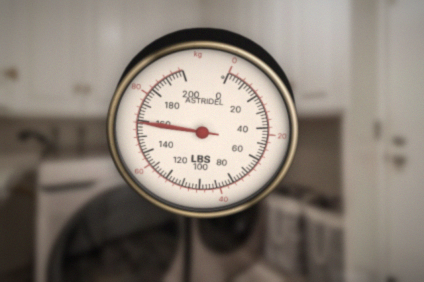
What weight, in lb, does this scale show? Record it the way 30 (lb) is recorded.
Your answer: 160 (lb)
